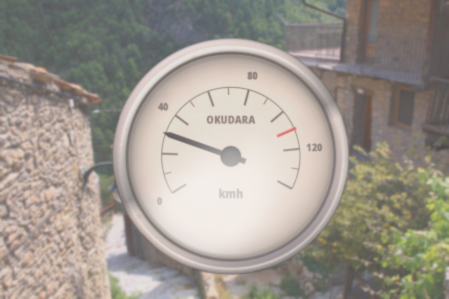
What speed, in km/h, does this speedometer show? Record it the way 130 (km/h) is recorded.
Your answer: 30 (km/h)
